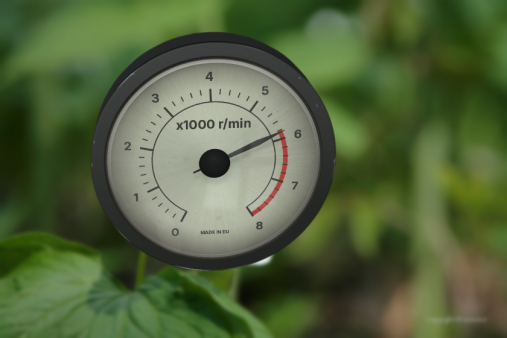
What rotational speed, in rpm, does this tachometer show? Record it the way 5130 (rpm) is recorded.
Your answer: 5800 (rpm)
